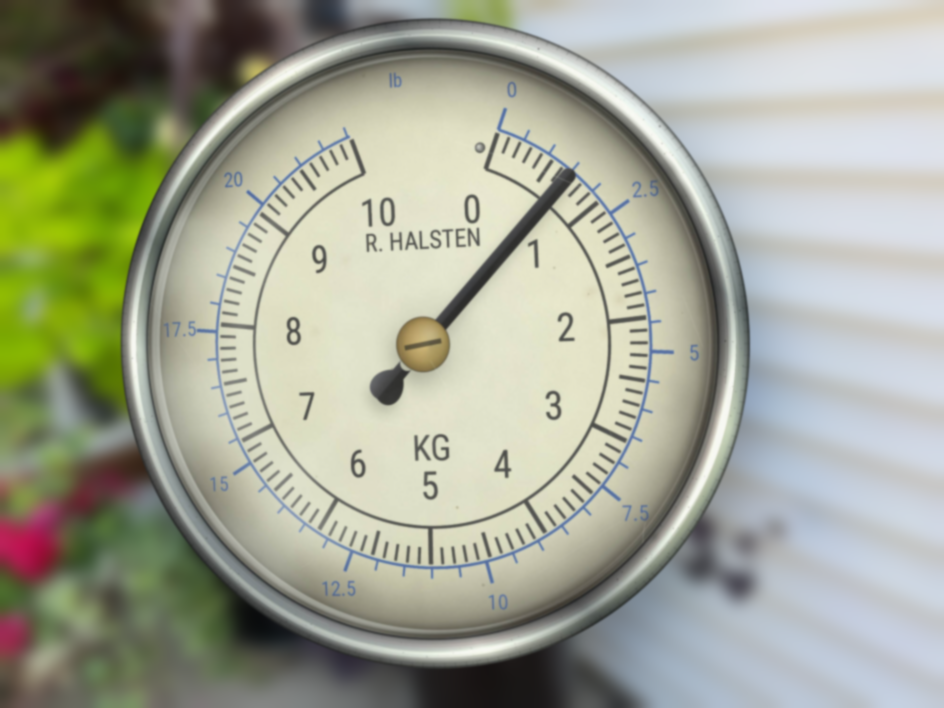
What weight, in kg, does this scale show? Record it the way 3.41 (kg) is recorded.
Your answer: 0.7 (kg)
